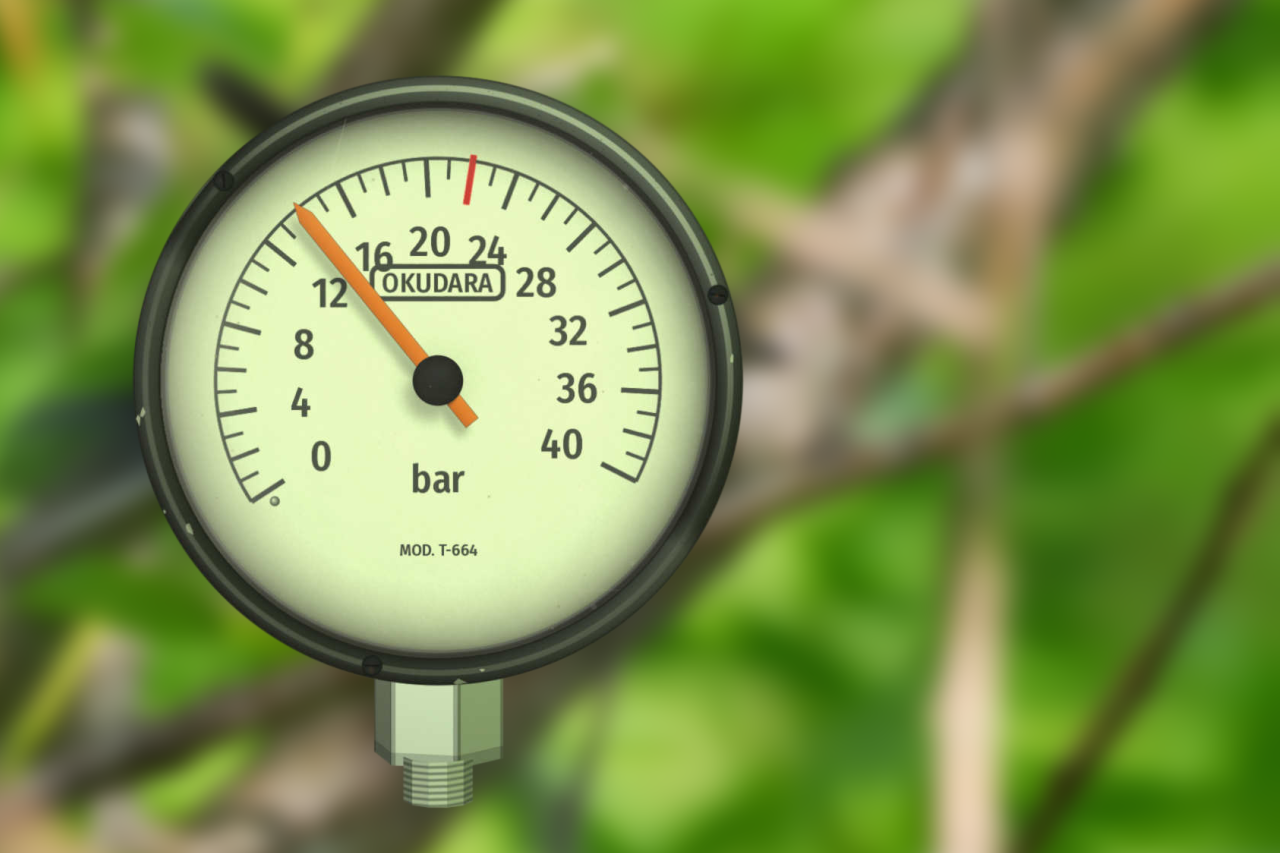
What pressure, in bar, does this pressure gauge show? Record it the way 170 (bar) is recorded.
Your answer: 14 (bar)
